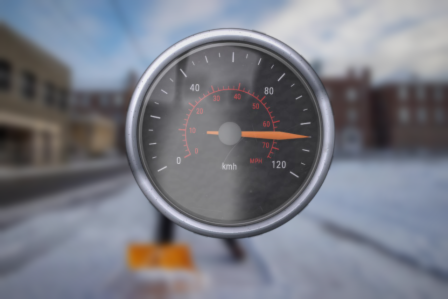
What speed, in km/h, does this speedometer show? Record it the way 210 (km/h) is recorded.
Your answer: 105 (km/h)
